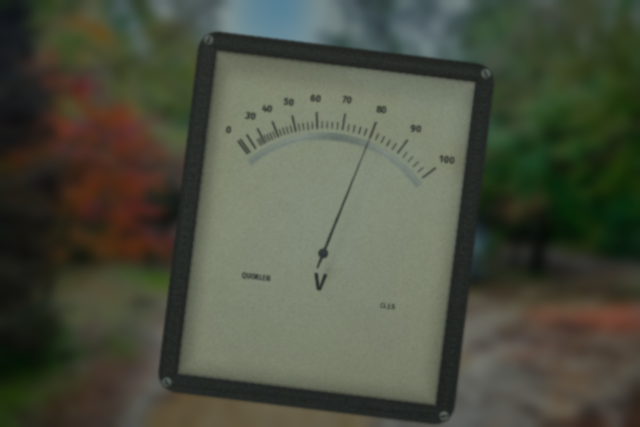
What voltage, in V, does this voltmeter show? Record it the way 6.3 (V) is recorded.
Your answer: 80 (V)
